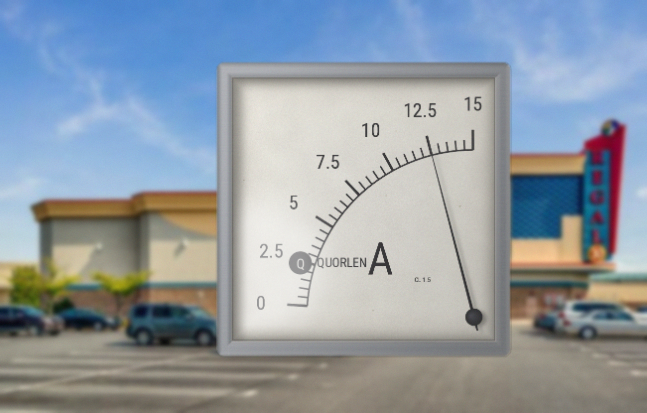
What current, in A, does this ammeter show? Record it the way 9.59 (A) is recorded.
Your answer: 12.5 (A)
